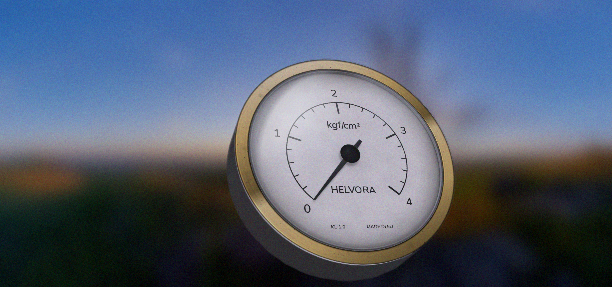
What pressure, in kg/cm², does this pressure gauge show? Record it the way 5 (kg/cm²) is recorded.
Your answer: 0 (kg/cm²)
